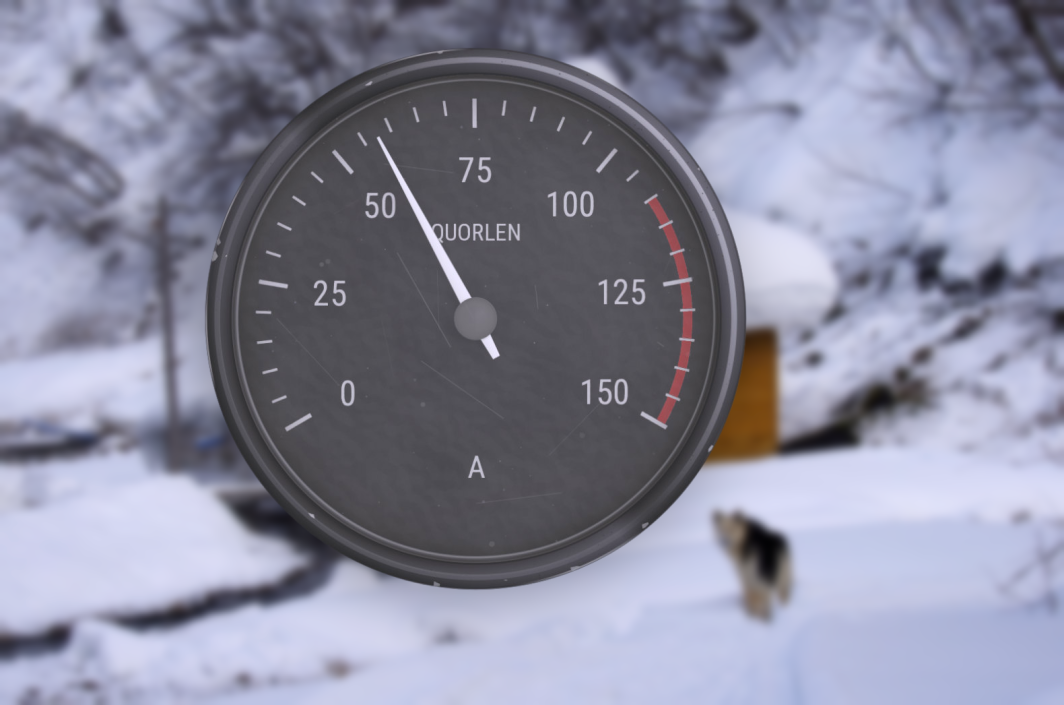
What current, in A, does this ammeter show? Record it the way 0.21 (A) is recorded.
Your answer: 57.5 (A)
